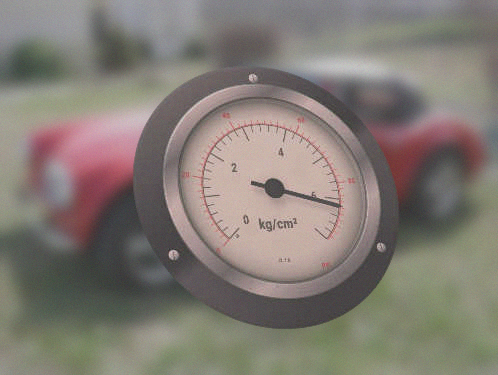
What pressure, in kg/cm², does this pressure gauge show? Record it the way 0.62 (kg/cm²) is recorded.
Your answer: 6.2 (kg/cm²)
